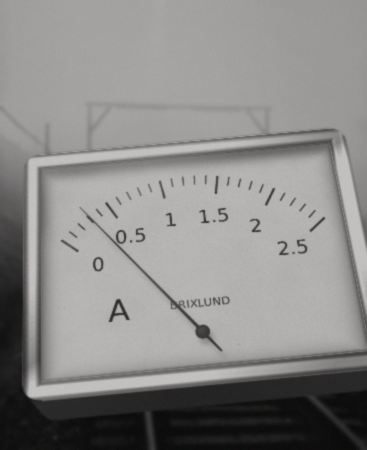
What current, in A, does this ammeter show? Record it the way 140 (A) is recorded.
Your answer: 0.3 (A)
